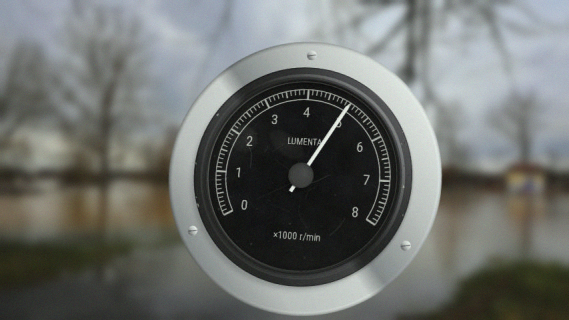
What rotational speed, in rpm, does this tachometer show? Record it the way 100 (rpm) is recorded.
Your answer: 5000 (rpm)
